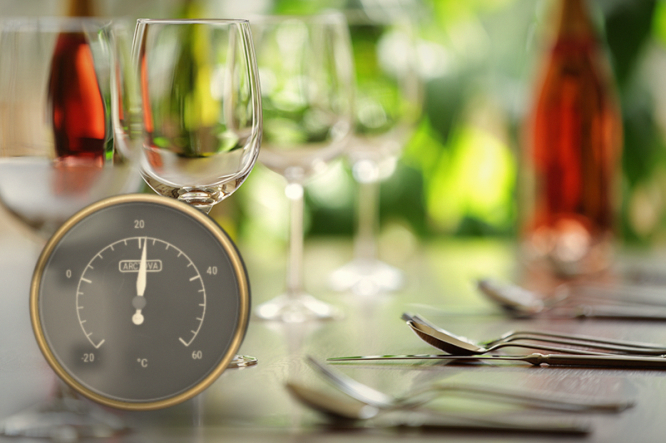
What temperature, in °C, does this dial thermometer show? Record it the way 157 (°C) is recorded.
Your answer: 22 (°C)
